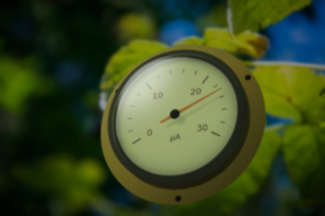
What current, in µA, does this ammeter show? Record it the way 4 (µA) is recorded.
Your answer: 23 (µA)
